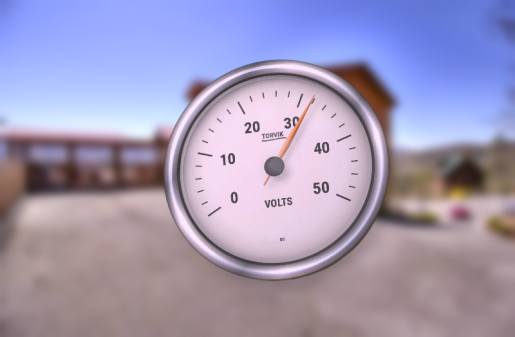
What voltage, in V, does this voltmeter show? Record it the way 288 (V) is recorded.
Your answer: 32 (V)
